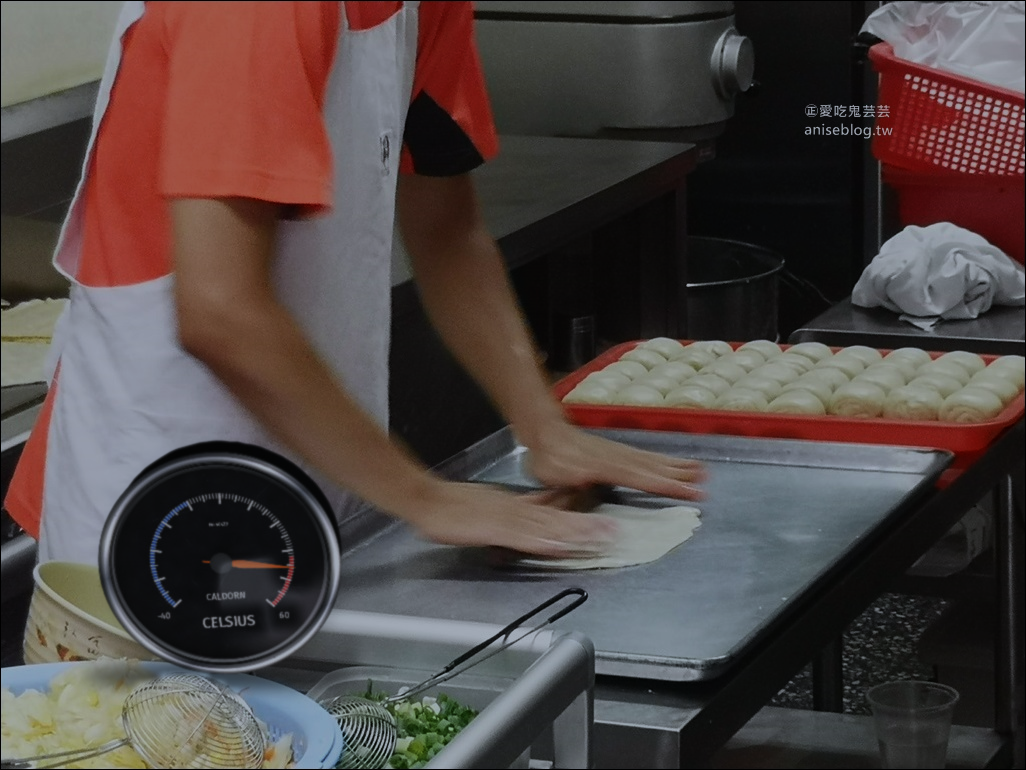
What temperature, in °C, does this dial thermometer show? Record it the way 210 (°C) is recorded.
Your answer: 45 (°C)
